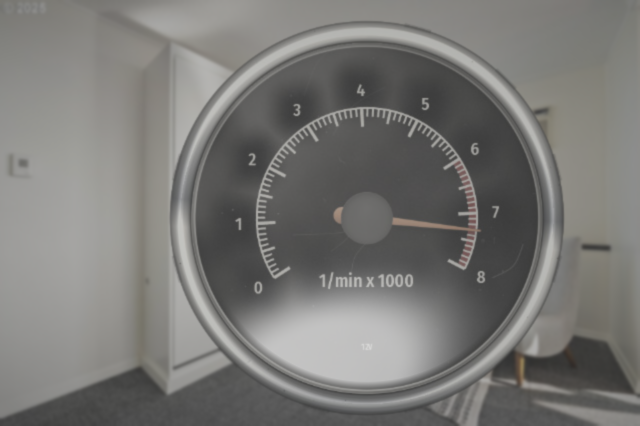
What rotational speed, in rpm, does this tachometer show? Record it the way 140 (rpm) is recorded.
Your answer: 7300 (rpm)
